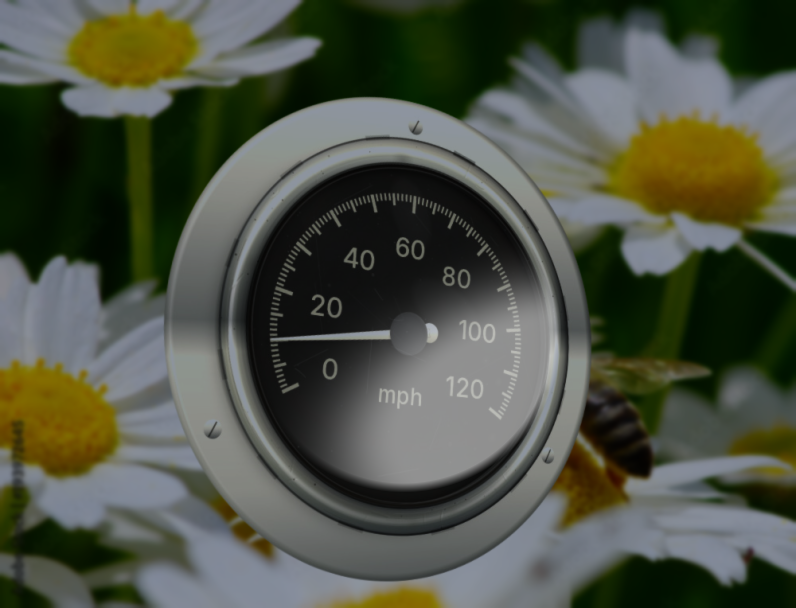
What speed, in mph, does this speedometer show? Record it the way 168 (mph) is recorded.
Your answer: 10 (mph)
